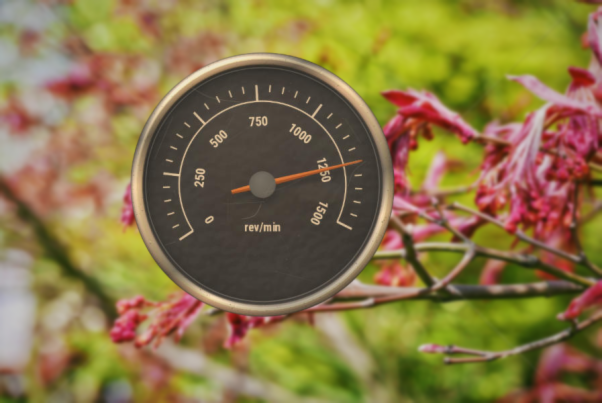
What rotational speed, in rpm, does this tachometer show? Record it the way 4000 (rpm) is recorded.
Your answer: 1250 (rpm)
